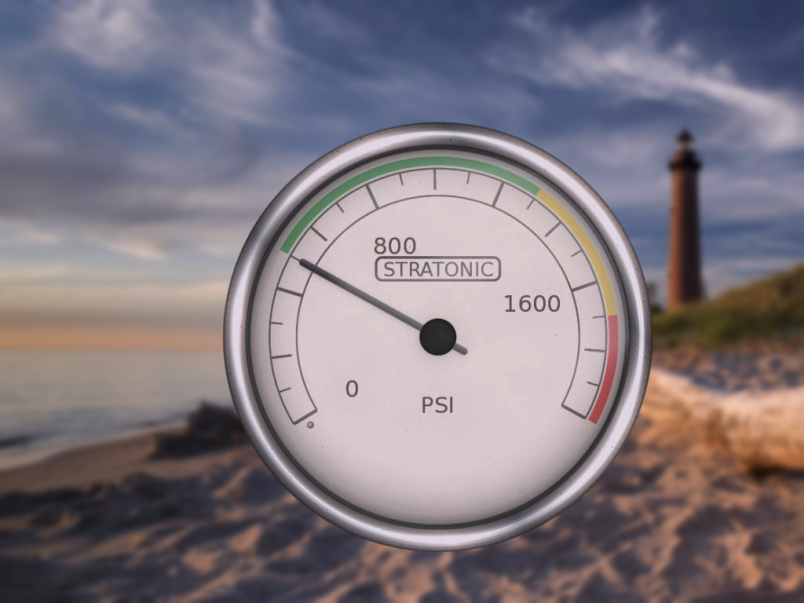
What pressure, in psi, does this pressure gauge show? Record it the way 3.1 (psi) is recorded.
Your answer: 500 (psi)
